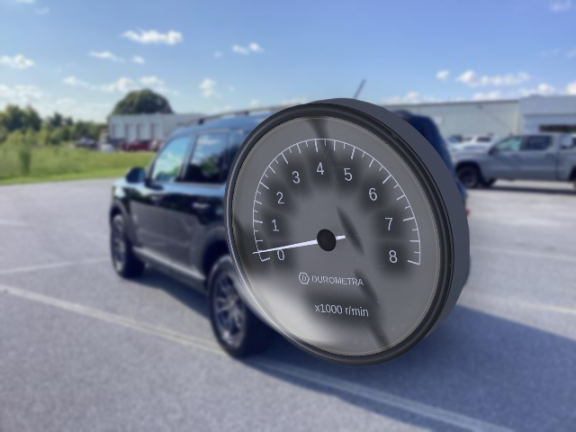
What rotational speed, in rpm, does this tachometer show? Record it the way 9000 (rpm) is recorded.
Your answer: 250 (rpm)
